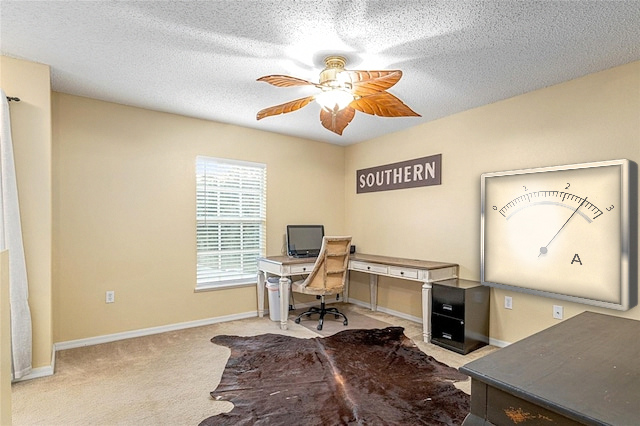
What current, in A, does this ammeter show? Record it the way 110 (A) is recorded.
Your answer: 2.5 (A)
